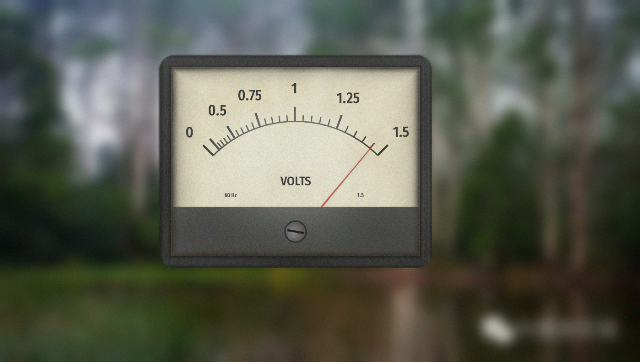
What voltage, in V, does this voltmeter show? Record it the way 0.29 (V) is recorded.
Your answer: 1.45 (V)
